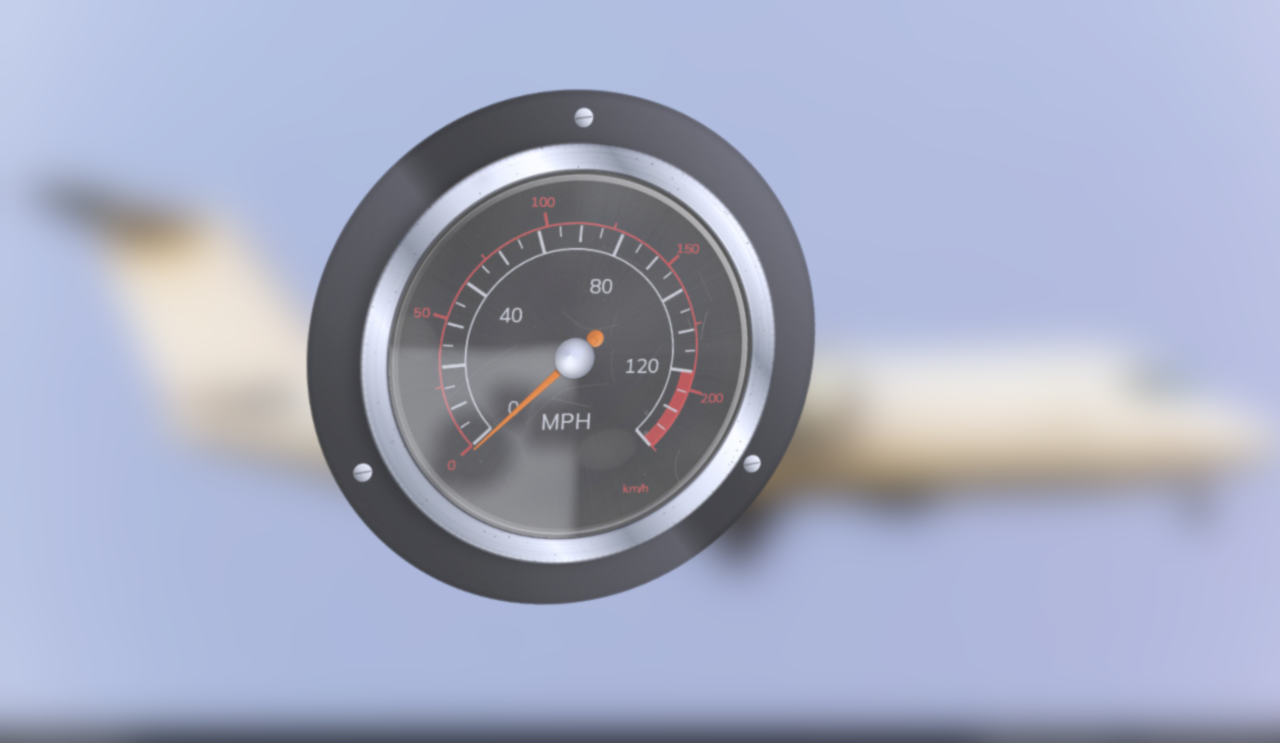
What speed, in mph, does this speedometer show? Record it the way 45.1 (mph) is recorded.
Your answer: 0 (mph)
